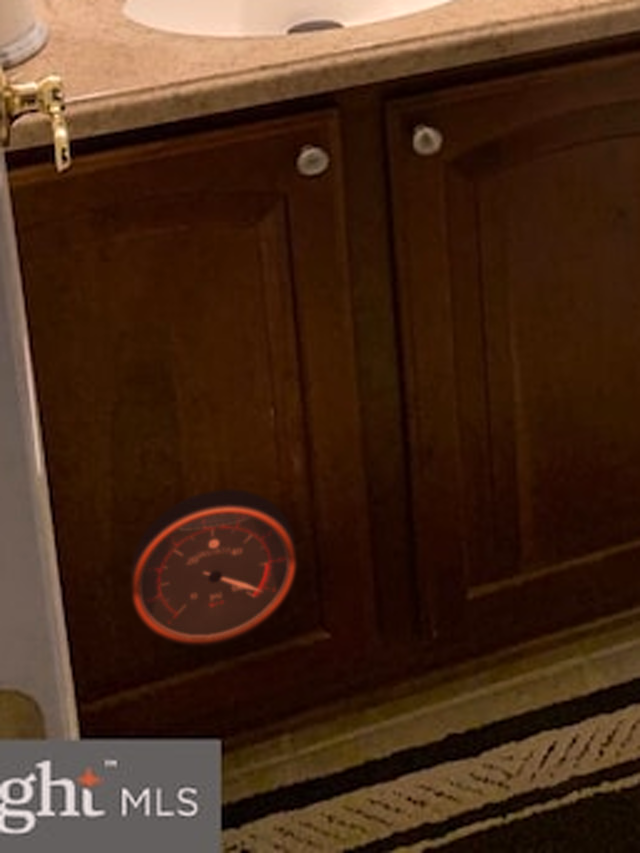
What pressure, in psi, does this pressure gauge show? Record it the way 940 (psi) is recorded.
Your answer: 57.5 (psi)
